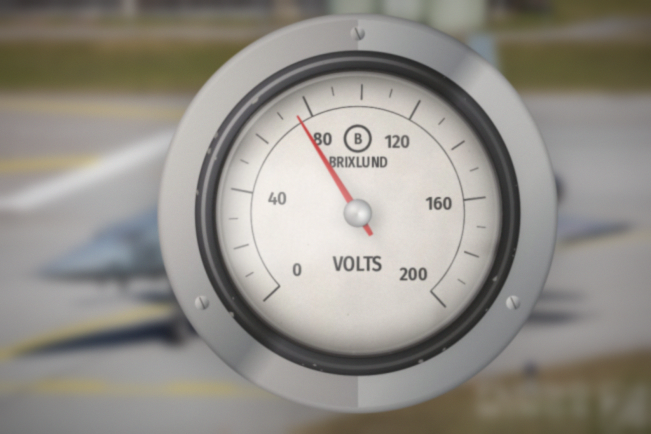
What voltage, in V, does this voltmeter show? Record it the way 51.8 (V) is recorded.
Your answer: 75 (V)
